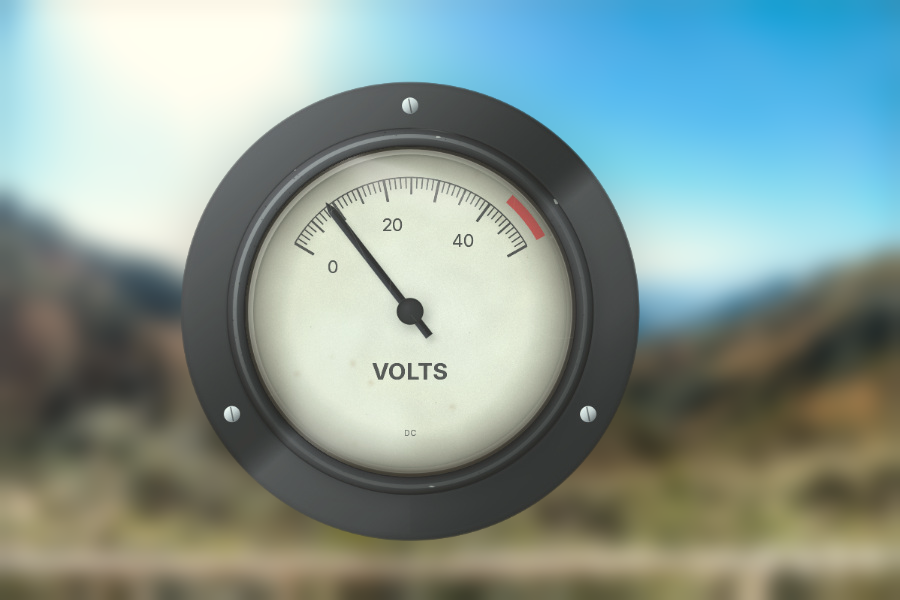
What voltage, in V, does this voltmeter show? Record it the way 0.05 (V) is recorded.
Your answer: 9 (V)
